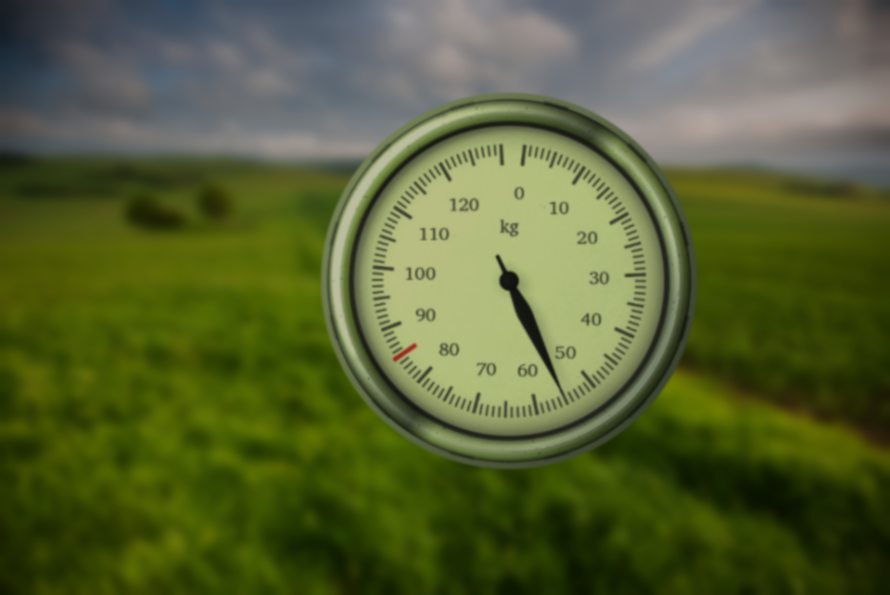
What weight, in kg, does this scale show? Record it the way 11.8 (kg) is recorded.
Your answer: 55 (kg)
